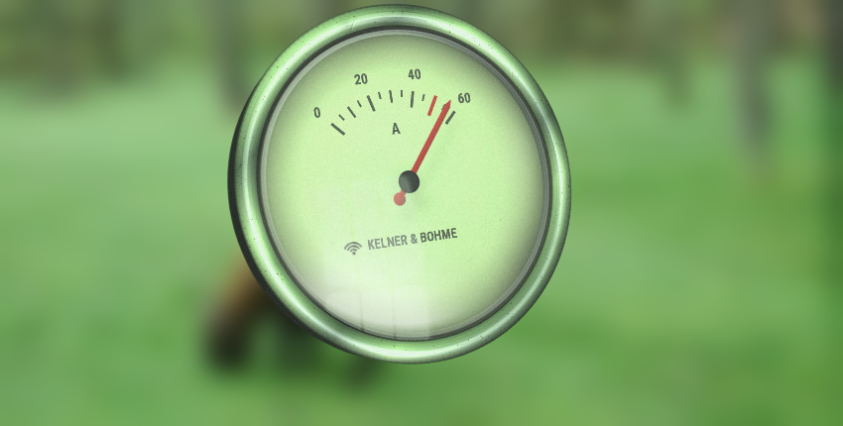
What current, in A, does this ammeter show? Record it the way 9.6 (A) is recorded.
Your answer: 55 (A)
